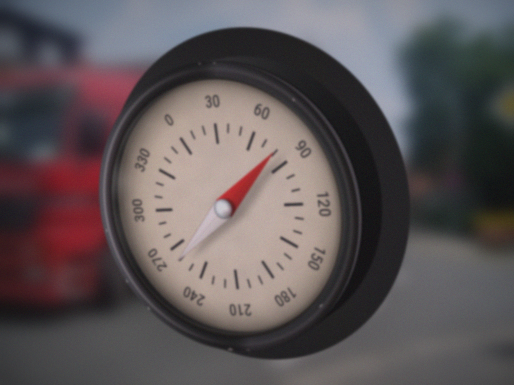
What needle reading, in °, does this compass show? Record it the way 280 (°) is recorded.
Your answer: 80 (°)
